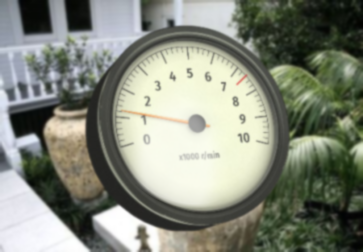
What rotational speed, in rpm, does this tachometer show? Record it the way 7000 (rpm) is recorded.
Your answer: 1200 (rpm)
